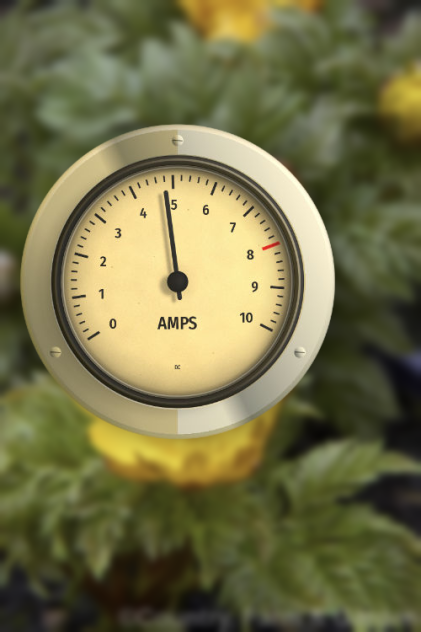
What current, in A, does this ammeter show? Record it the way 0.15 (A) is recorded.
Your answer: 4.8 (A)
